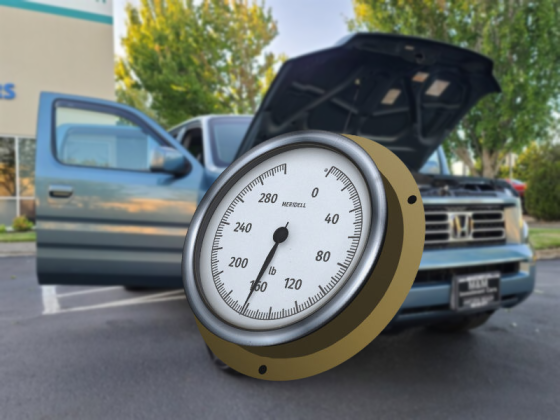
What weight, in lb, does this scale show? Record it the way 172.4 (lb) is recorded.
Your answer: 160 (lb)
